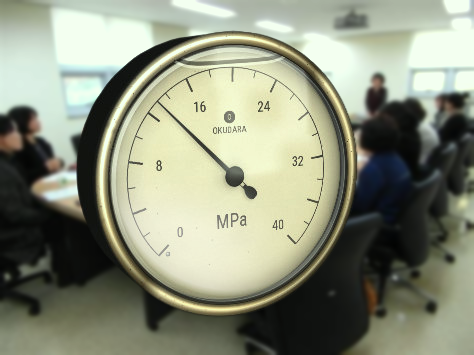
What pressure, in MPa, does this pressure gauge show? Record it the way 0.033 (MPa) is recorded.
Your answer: 13 (MPa)
